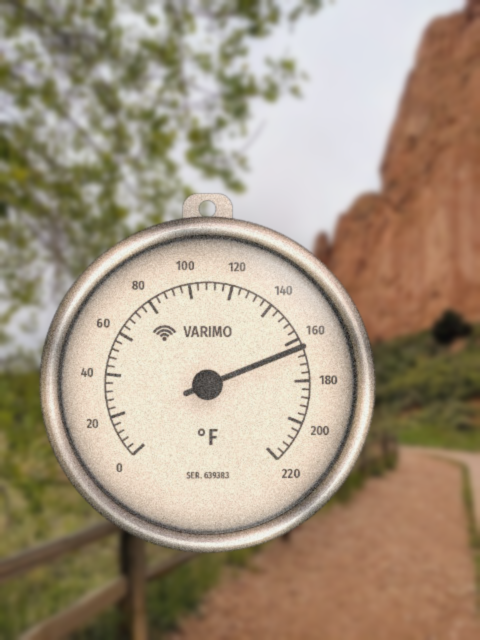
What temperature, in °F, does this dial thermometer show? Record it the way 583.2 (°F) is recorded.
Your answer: 164 (°F)
